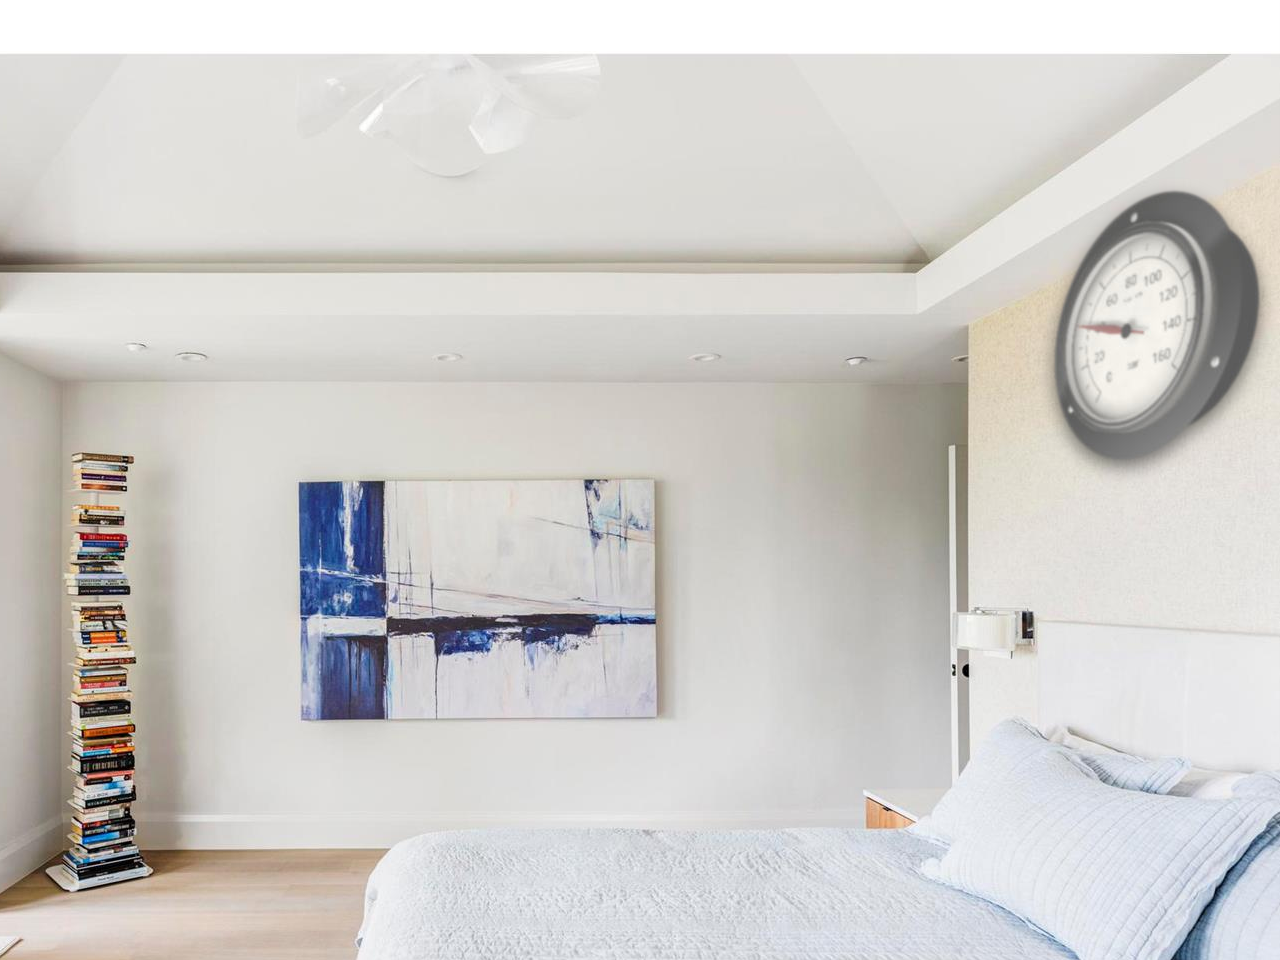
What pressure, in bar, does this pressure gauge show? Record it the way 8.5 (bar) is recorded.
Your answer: 40 (bar)
